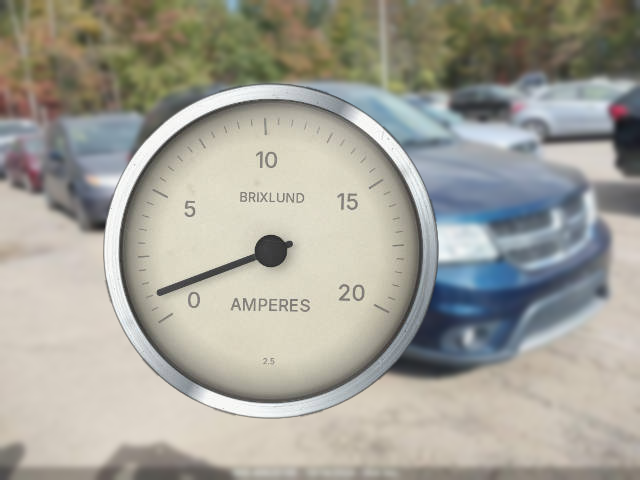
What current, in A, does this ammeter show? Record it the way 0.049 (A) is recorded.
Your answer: 1 (A)
